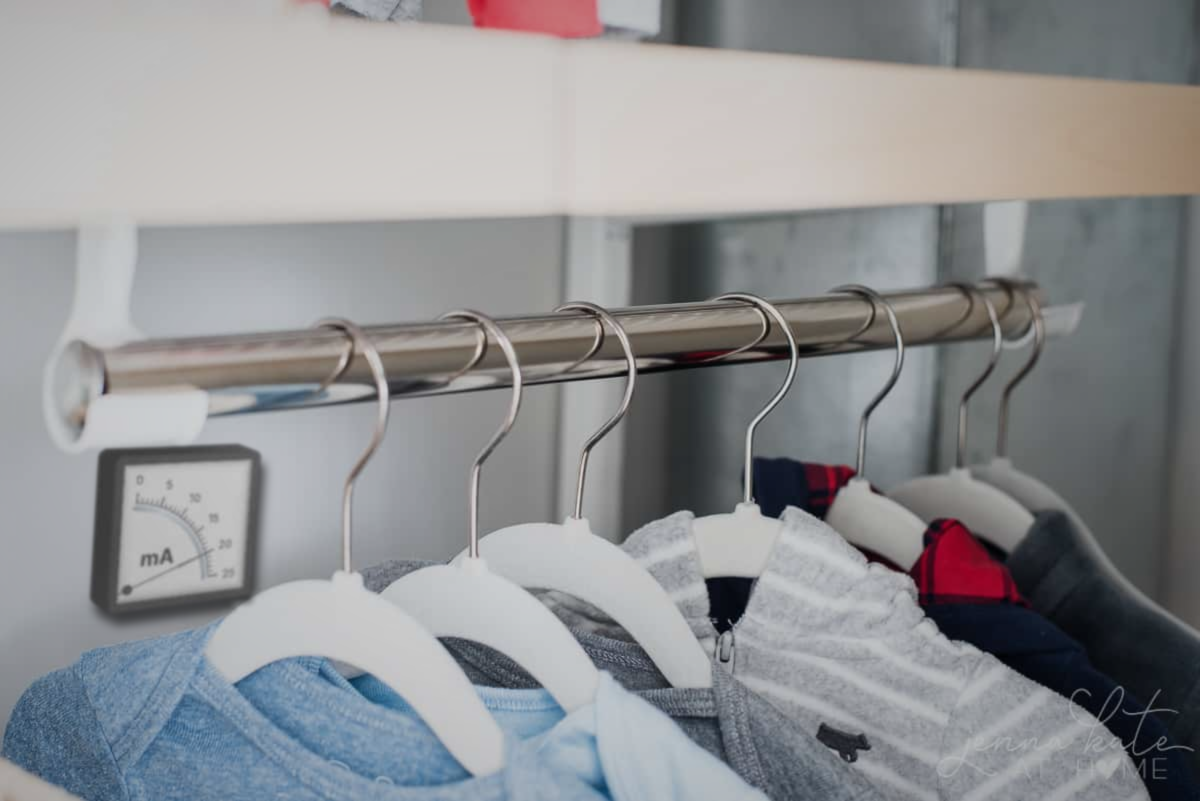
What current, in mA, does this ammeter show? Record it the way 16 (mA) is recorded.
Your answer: 20 (mA)
